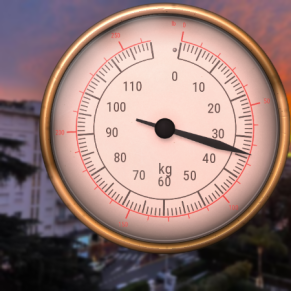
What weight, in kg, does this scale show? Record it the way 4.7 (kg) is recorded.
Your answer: 34 (kg)
